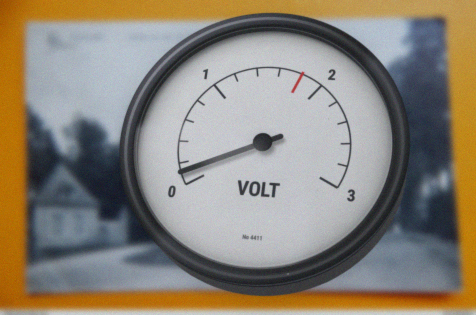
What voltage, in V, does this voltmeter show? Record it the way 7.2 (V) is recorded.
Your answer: 0.1 (V)
